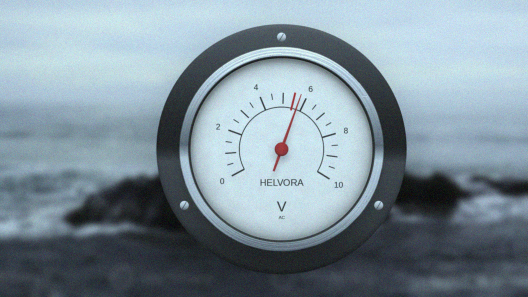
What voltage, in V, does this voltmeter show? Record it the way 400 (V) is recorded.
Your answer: 5.75 (V)
